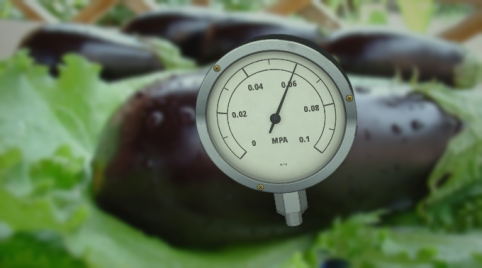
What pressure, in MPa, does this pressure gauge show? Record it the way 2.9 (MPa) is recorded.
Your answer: 0.06 (MPa)
